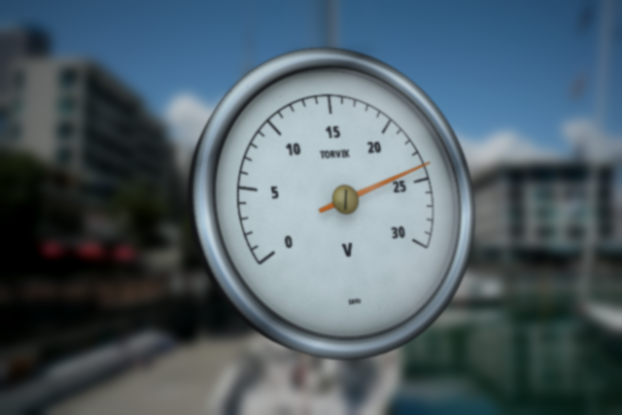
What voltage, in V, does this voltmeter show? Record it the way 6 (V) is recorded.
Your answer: 24 (V)
